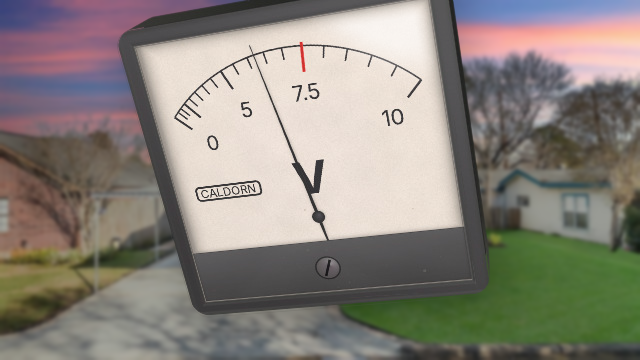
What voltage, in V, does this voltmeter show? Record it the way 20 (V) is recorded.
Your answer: 6.25 (V)
